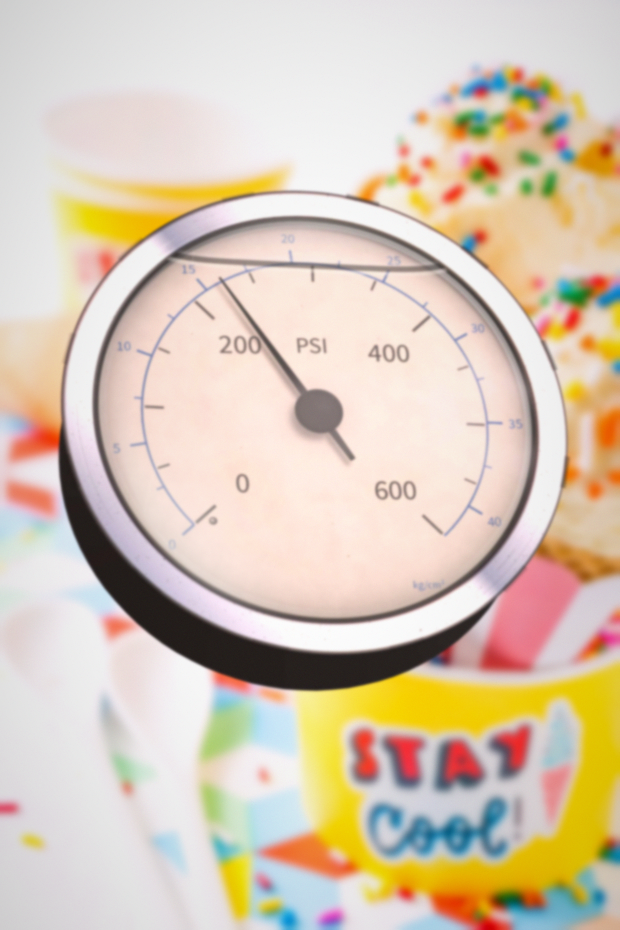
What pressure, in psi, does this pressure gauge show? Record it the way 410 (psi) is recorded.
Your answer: 225 (psi)
